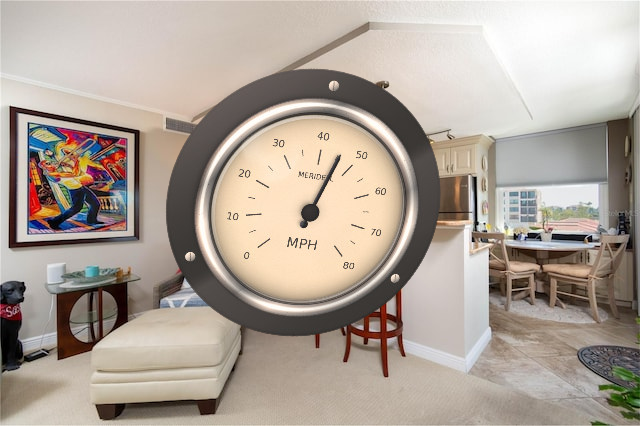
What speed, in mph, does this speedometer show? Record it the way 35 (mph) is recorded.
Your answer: 45 (mph)
